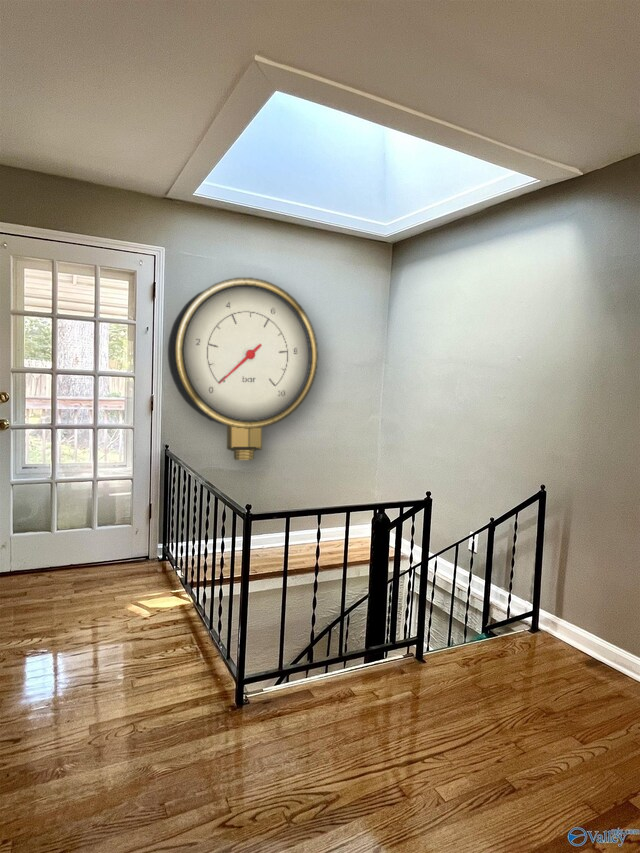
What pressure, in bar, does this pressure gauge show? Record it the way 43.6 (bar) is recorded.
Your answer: 0 (bar)
